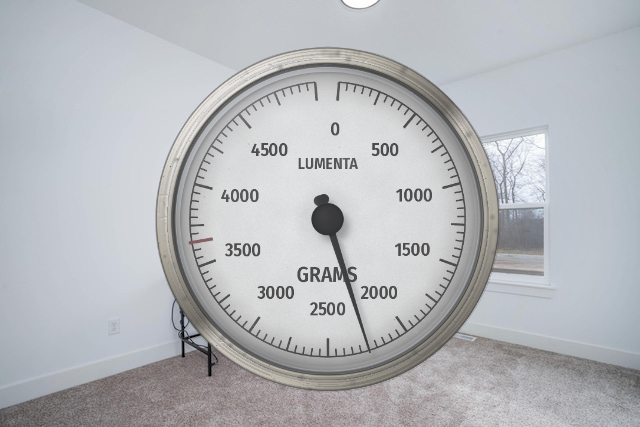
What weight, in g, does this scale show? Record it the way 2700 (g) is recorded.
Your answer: 2250 (g)
